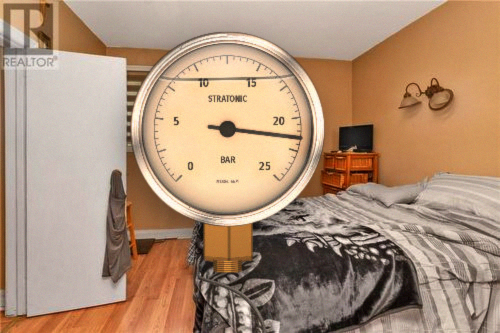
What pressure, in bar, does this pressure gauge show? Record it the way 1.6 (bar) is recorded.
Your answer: 21.5 (bar)
